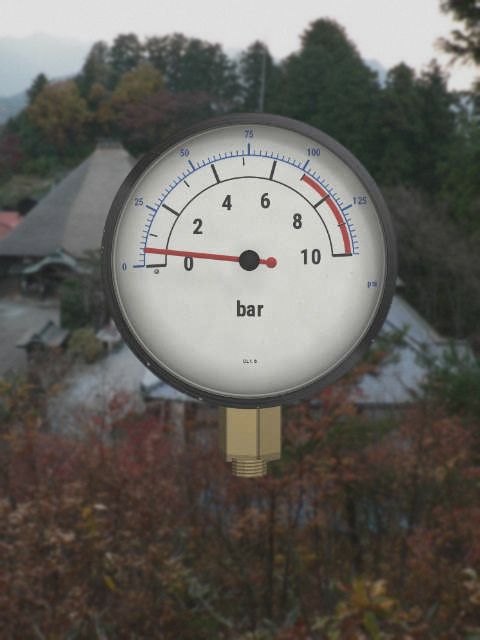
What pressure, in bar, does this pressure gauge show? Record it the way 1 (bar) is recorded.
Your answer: 0.5 (bar)
